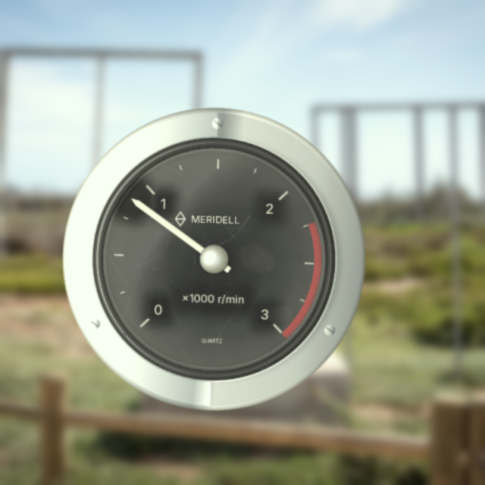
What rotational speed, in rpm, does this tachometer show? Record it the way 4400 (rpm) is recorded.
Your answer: 875 (rpm)
